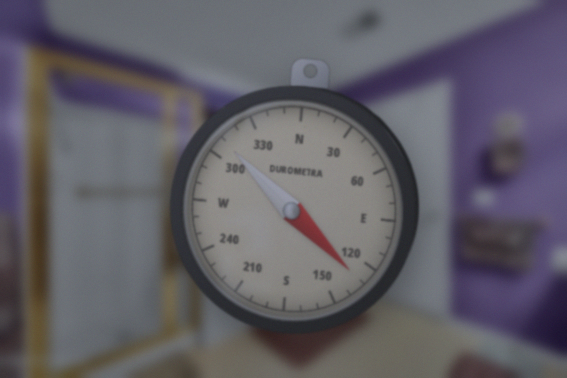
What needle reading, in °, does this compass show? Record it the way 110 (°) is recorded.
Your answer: 130 (°)
